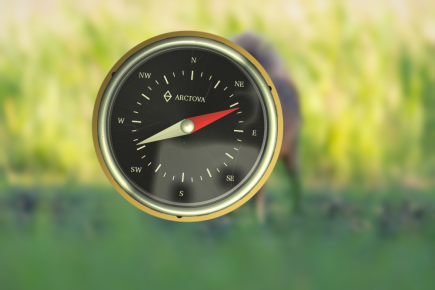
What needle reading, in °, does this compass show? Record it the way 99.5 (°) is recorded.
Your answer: 65 (°)
